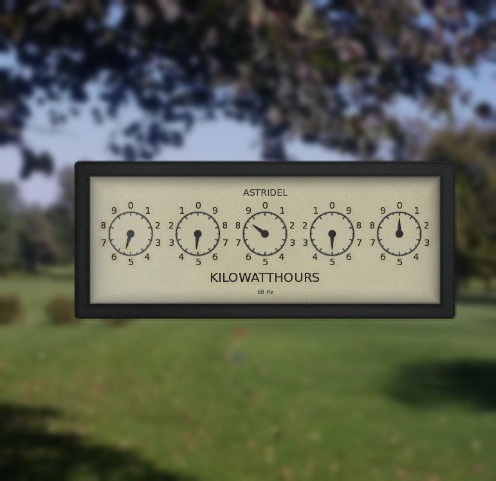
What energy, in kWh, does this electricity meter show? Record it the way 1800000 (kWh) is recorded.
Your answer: 54850 (kWh)
